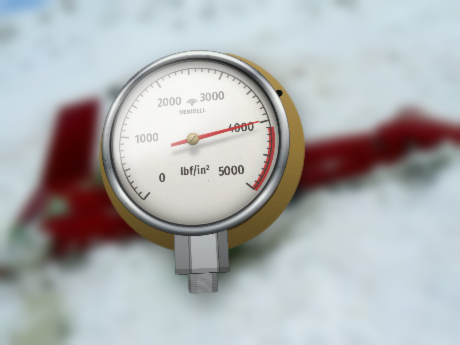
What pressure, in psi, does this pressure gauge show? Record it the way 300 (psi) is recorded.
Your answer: 4000 (psi)
